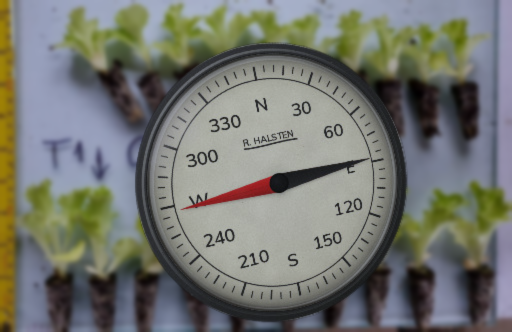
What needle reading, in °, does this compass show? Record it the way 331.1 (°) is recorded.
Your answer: 267.5 (°)
